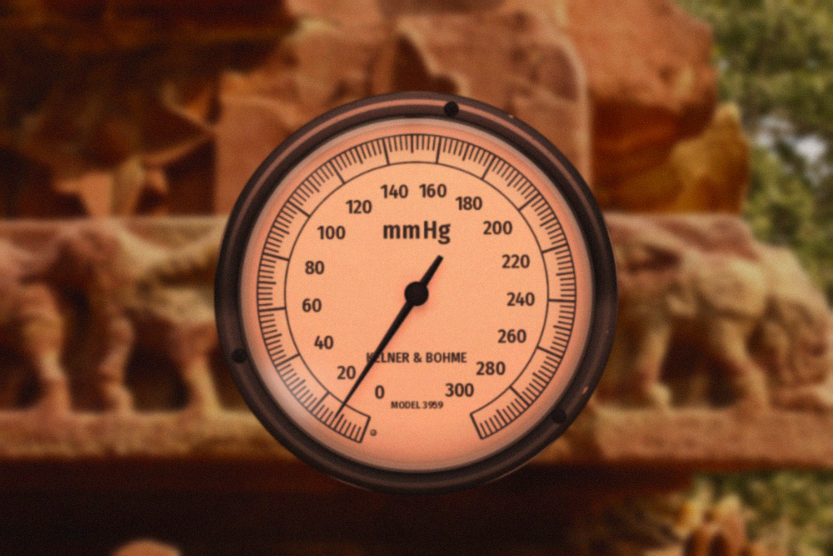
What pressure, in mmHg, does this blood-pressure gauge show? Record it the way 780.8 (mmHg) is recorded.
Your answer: 12 (mmHg)
